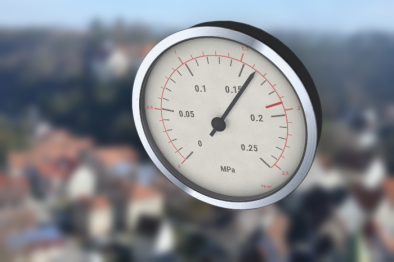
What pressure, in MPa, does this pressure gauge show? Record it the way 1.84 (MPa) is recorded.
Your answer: 0.16 (MPa)
